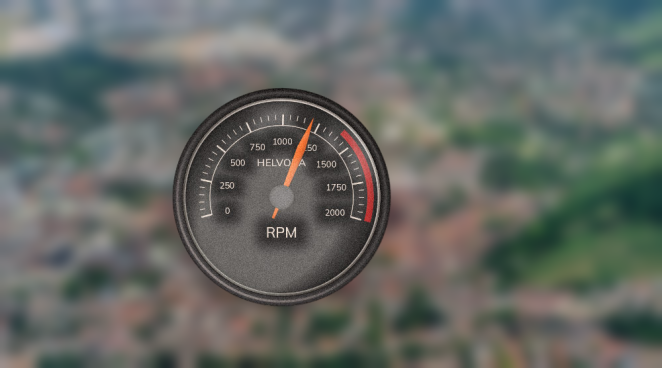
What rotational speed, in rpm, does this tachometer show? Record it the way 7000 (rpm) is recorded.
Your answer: 1200 (rpm)
